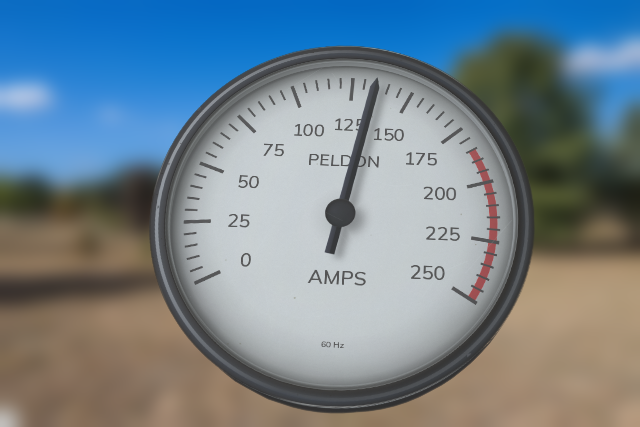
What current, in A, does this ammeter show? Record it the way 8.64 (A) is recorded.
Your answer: 135 (A)
